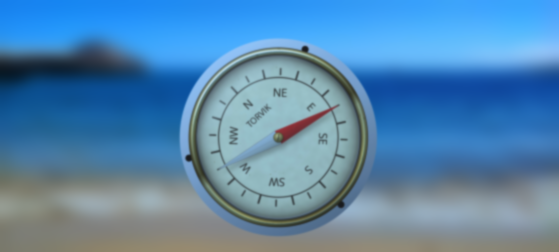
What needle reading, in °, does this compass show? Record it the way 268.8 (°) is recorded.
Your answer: 105 (°)
